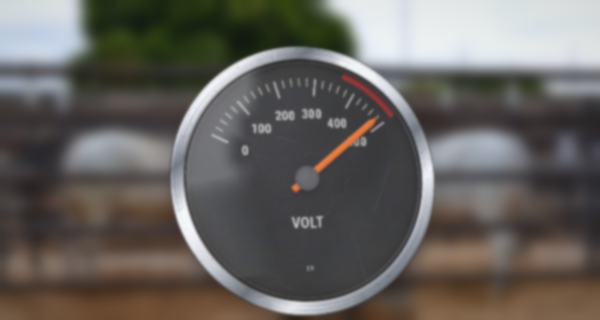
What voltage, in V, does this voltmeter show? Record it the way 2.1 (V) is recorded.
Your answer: 480 (V)
